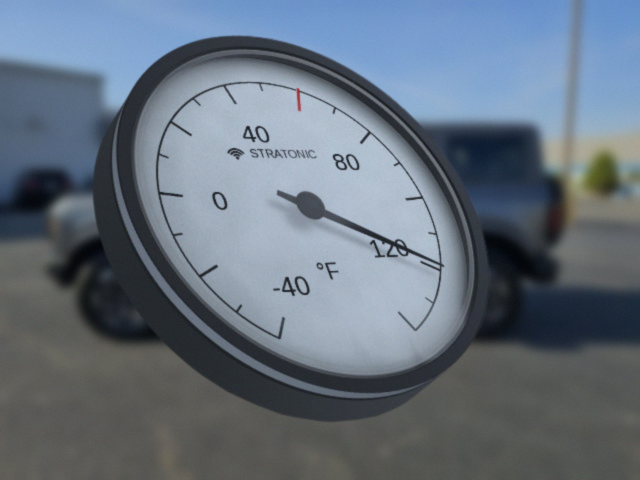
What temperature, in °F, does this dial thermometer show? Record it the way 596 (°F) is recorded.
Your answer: 120 (°F)
